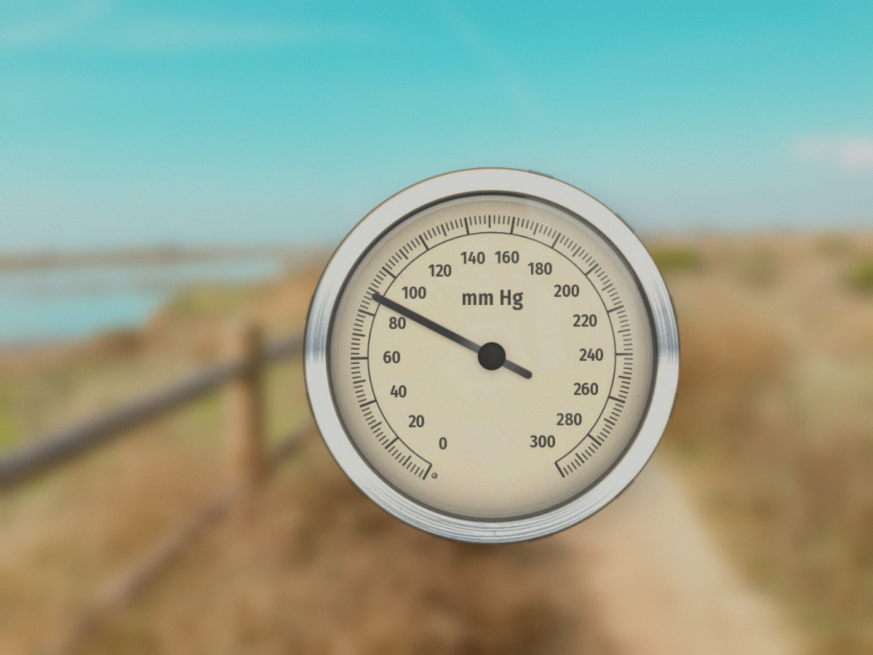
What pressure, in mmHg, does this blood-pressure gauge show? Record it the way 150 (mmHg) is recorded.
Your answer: 88 (mmHg)
